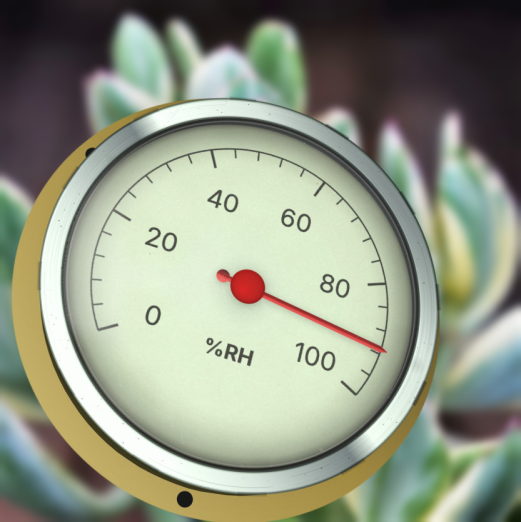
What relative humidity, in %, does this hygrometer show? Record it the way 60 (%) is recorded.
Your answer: 92 (%)
